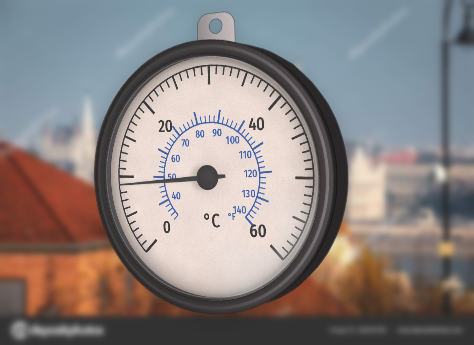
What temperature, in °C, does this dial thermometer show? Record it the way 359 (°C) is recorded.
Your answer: 9 (°C)
